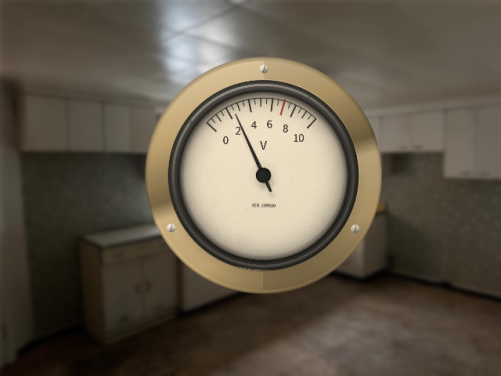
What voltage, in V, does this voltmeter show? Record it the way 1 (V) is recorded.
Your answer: 2.5 (V)
